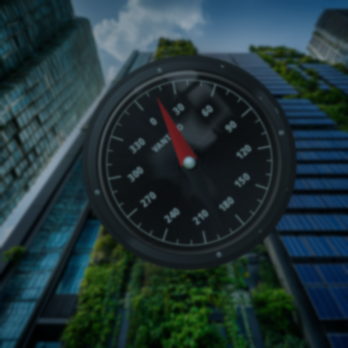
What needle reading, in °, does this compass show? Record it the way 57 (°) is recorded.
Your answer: 15 (°)
